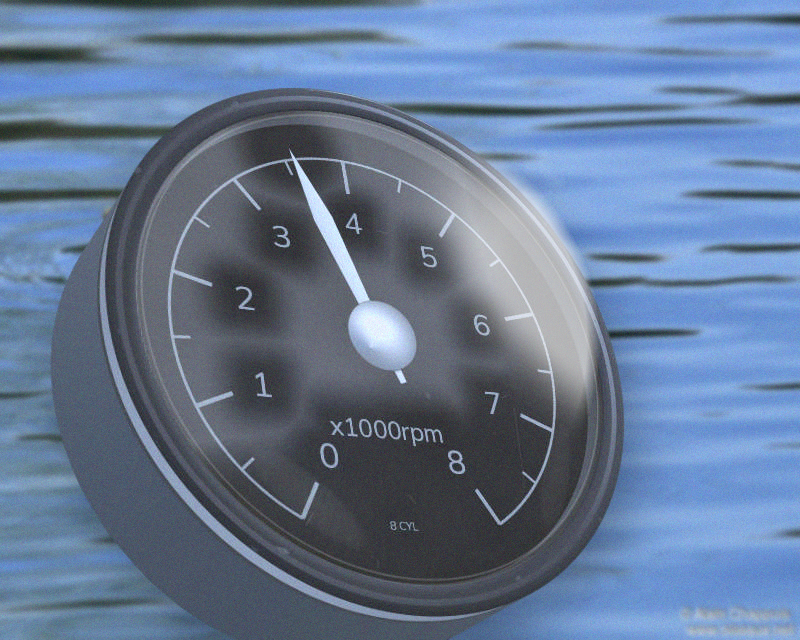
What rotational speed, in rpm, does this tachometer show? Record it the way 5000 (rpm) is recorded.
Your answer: 3500 (rpm)
